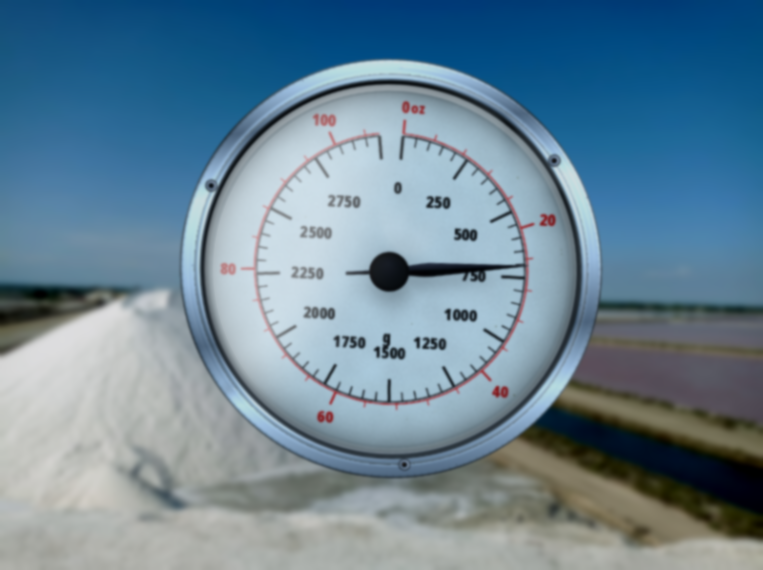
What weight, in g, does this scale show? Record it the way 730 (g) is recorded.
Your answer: 700 (g)
